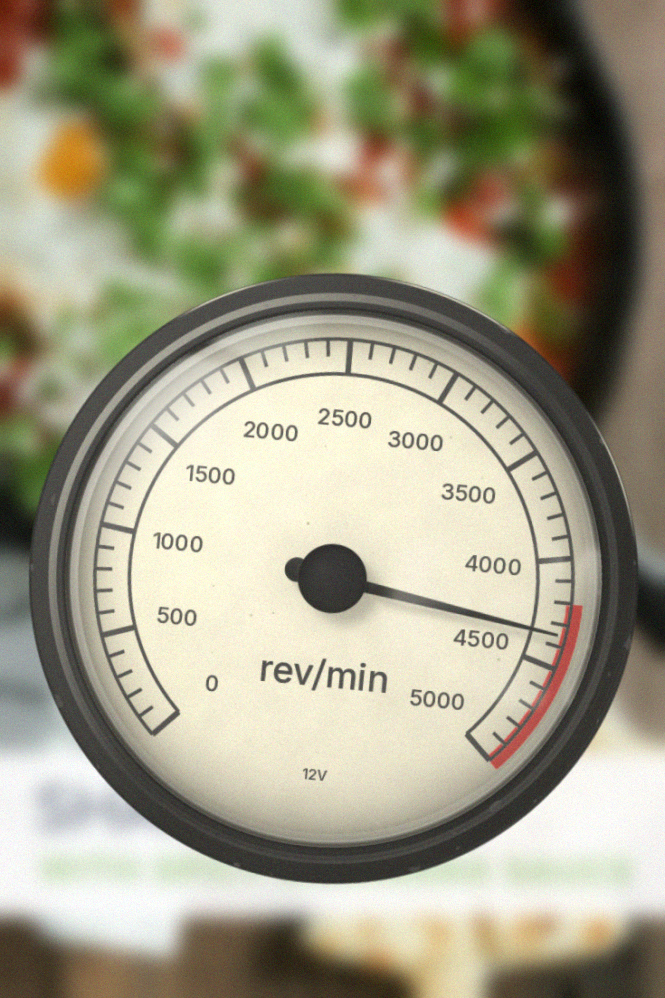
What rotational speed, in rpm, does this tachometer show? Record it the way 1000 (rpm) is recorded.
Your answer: 4350 (rpm)
